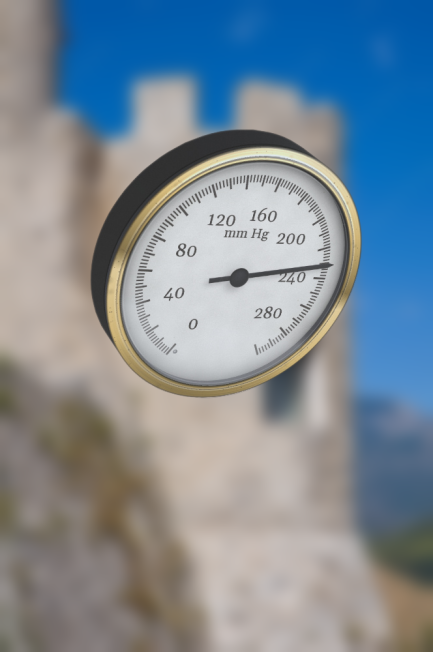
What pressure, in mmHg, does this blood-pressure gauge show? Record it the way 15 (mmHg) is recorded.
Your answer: 230 (mmHg)
